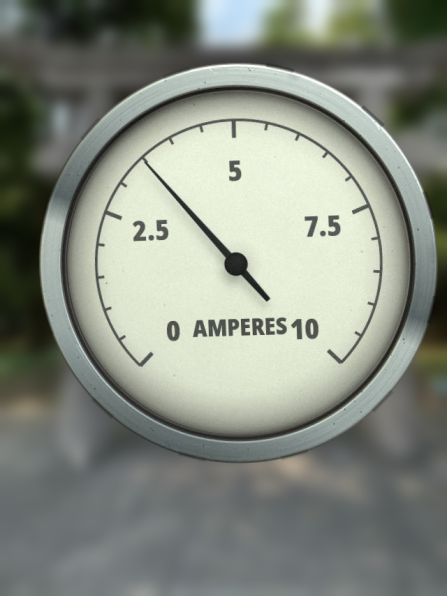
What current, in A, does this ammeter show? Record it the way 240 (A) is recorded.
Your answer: 3.5 (A)
